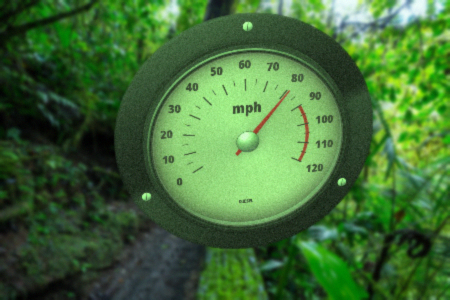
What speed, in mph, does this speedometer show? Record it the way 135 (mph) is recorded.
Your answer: 80 (mph)
